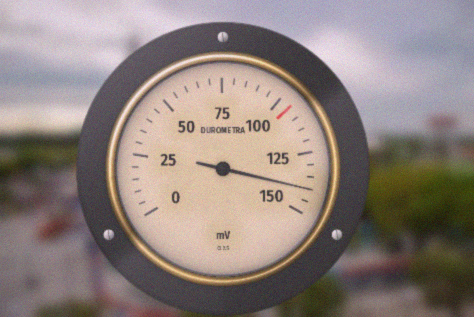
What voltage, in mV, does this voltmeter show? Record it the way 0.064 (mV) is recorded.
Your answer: 140 (mV)
